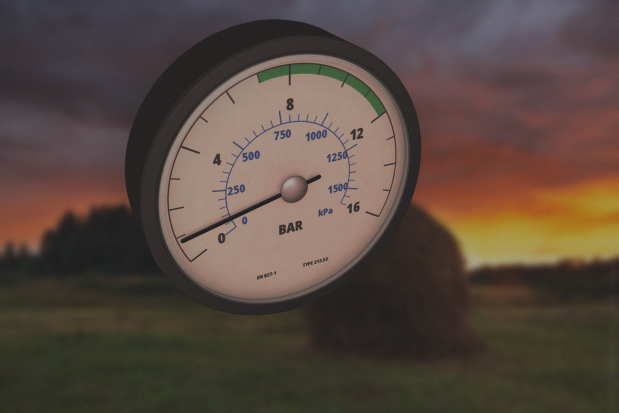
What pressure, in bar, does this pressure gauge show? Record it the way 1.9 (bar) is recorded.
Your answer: 1 (bar)
